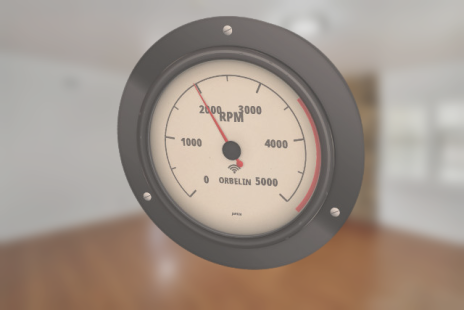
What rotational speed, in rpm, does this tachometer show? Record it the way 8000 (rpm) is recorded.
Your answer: 2000 (rpm)
